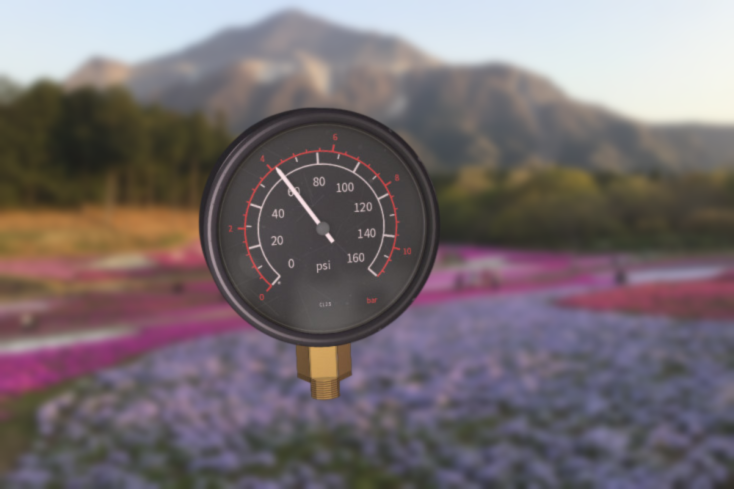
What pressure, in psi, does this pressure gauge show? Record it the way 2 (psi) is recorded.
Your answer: 60 (psi)
